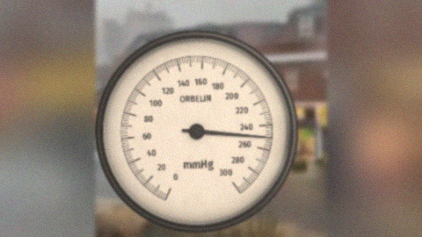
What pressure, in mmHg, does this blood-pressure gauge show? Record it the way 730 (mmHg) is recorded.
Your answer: 250 (mmHg)
